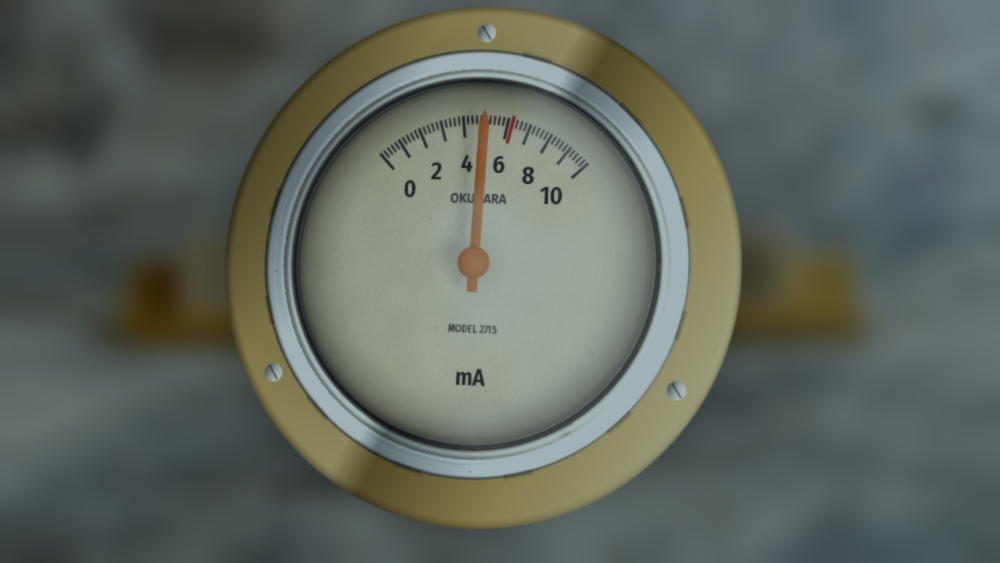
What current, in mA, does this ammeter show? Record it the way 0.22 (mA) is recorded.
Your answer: 5 (mA)
